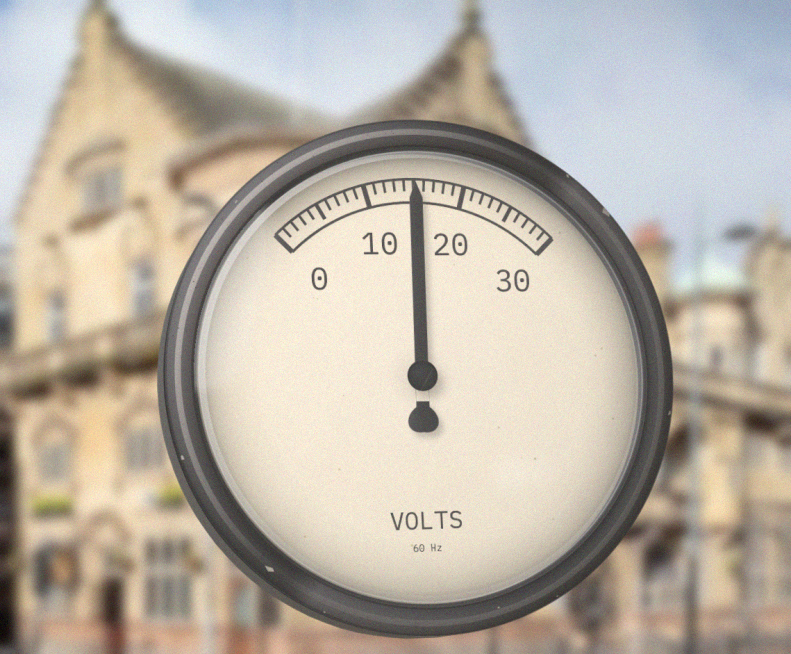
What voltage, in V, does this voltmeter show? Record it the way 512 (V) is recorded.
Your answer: 15 (V)
